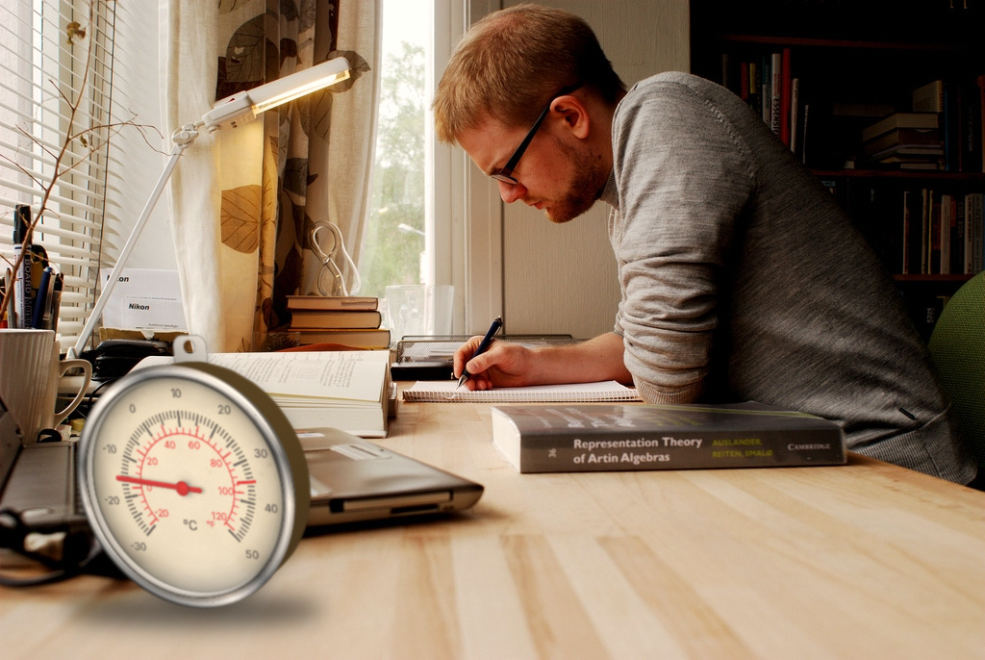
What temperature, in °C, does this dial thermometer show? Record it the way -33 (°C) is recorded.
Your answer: -15 (°C)
